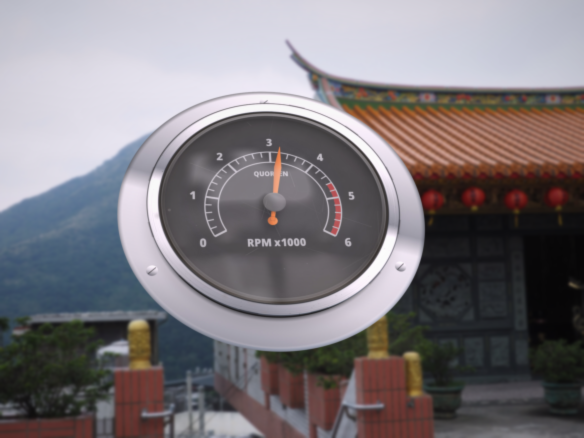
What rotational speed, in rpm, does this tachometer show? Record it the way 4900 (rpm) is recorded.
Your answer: 3200 (rpm)
